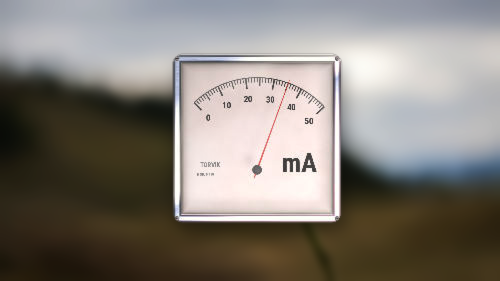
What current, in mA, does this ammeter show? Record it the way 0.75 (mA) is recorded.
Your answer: 35 (mA)
